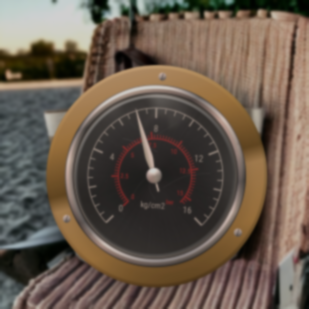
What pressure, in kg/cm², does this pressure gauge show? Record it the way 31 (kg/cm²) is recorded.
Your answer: 7 (kg/cm²)
